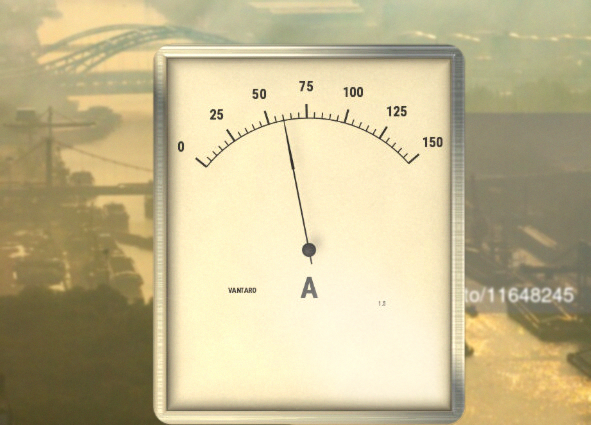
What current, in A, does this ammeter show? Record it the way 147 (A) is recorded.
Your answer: 60 (A)
